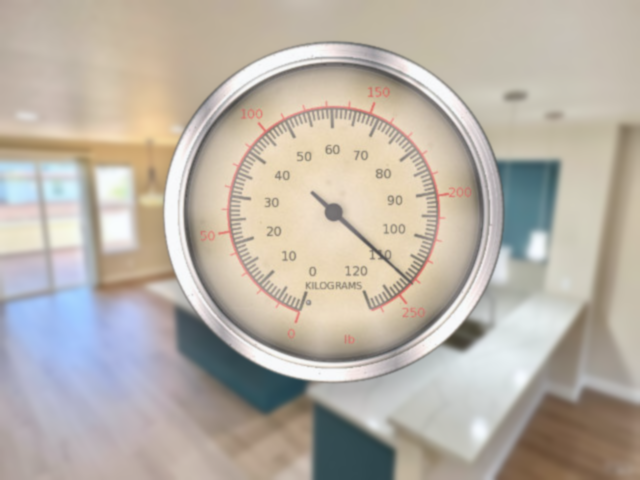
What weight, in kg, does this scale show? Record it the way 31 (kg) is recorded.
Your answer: 110 (kg)
